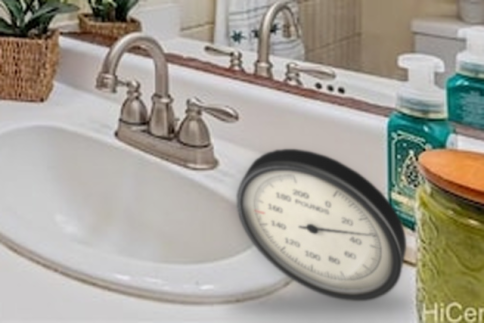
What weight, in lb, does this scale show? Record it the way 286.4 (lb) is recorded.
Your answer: 30 (lb)
